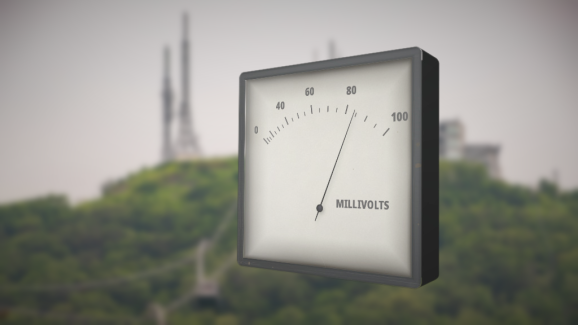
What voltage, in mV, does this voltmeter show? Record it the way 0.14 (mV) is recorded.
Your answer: 85 (mV)
